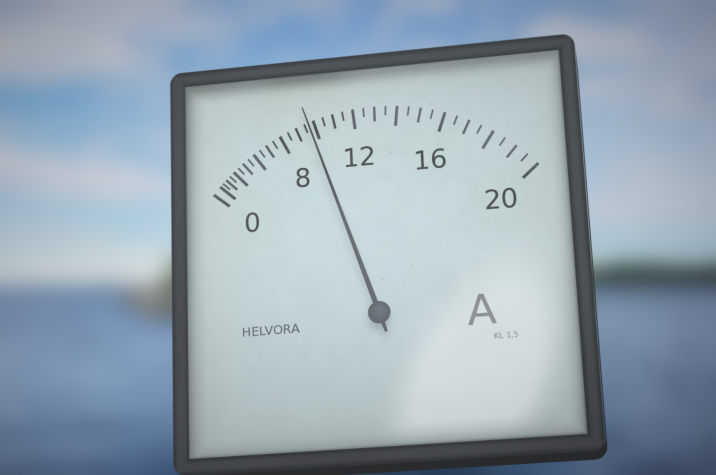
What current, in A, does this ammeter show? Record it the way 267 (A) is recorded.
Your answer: 9.75 (A)
